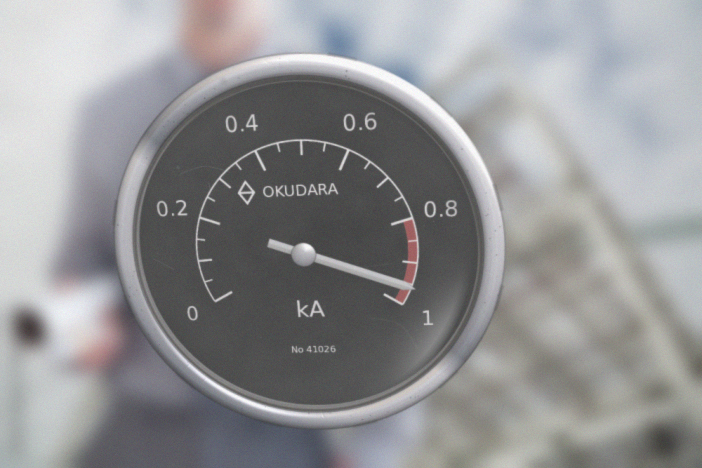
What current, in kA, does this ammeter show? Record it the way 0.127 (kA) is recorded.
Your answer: 0.95 (kA)
